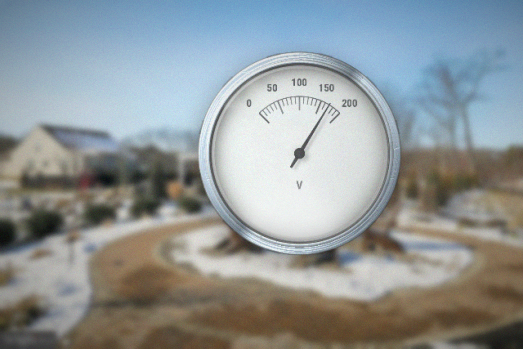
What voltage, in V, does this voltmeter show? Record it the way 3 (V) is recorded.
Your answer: 170 (V)
